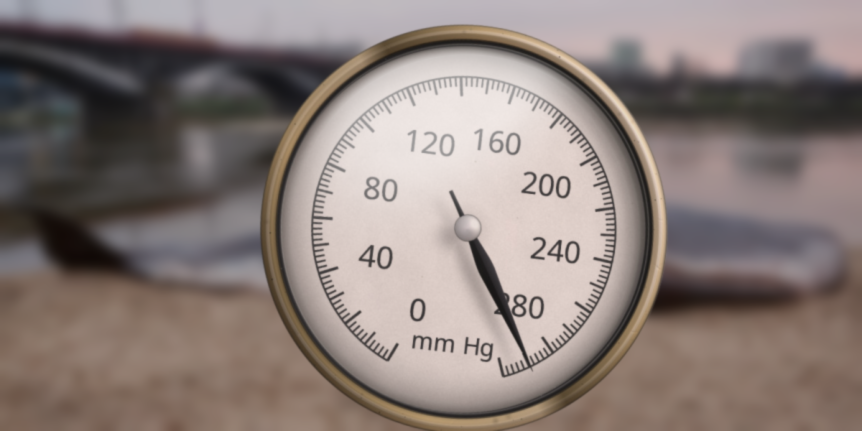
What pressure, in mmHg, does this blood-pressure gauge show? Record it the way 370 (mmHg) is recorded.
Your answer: 290 (mmHg)
